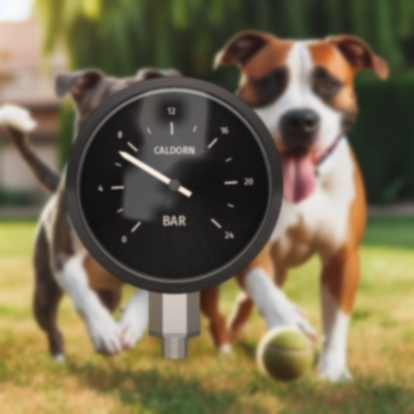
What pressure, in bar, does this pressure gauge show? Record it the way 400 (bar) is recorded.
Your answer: 7 (bar)
